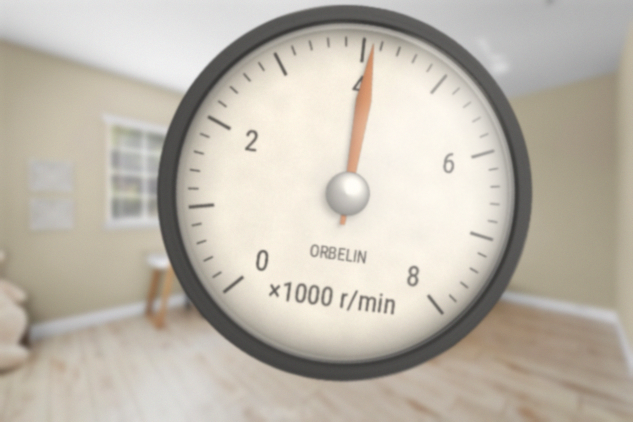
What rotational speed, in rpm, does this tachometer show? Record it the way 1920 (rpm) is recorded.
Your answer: 4100 (rpm)
